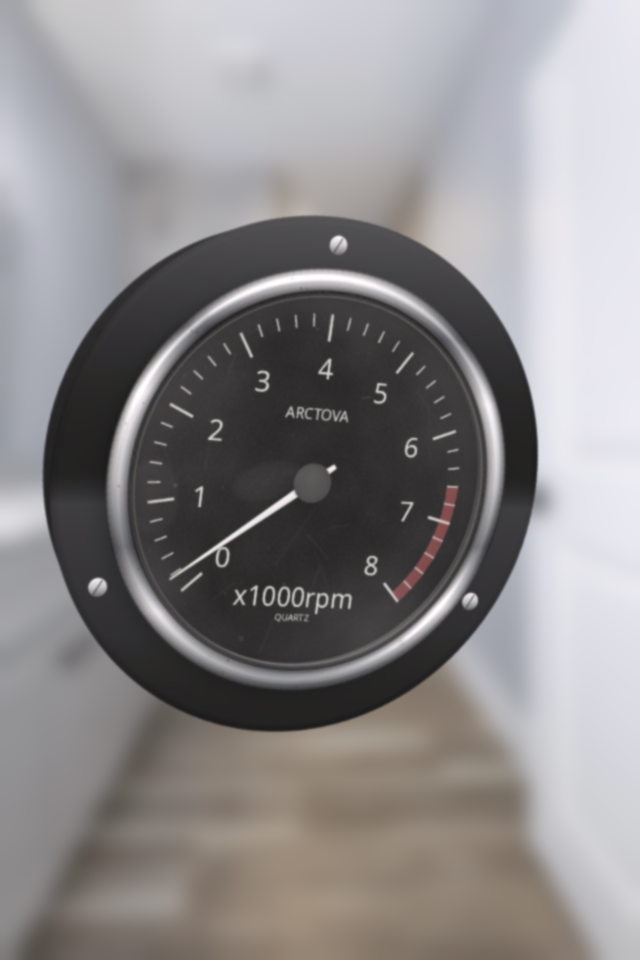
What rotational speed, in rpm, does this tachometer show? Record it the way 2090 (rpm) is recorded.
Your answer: 200 (rpm)
